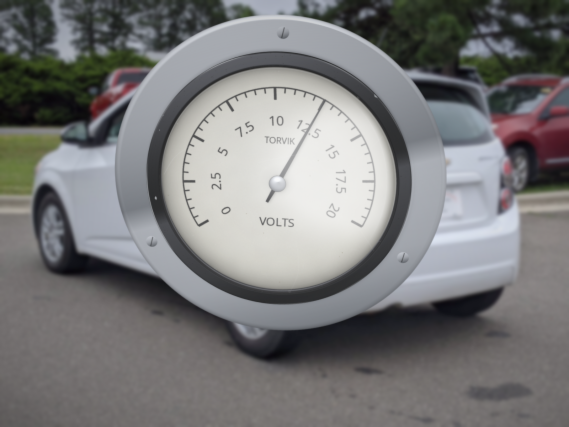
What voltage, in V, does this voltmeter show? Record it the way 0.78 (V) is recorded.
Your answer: 12.5 (V)
